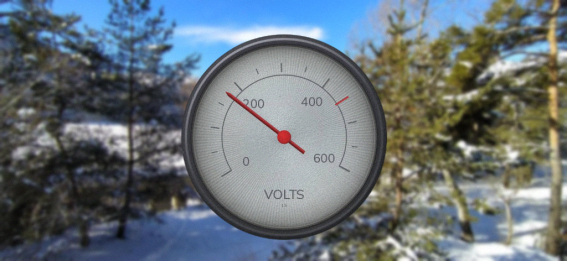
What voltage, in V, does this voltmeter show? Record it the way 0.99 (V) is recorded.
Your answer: 175 (V)
